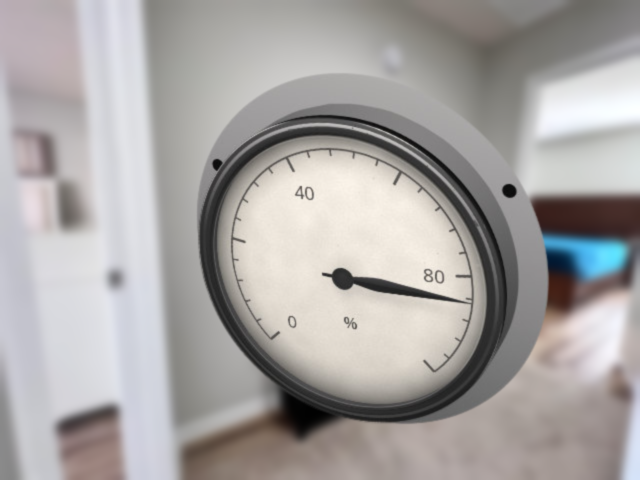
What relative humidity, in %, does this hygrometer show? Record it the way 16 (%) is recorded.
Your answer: 84 (%)
